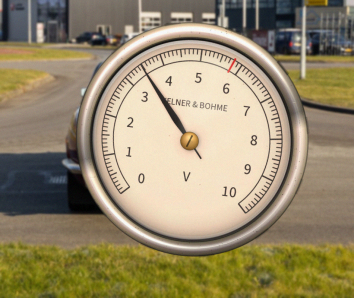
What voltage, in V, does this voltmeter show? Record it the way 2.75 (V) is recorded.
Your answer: 3.5 (V)
